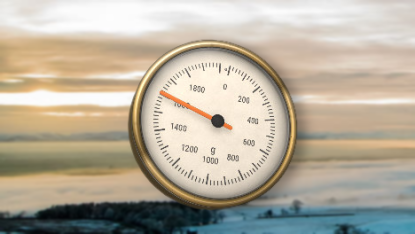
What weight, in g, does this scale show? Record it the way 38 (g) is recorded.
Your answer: 1600 (g)
